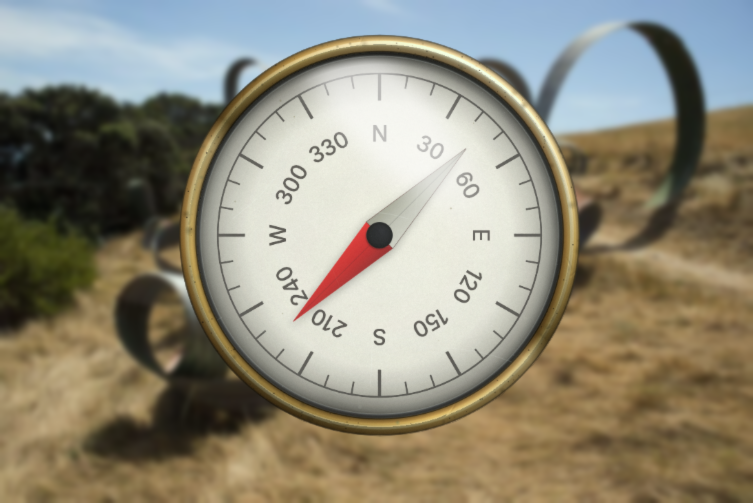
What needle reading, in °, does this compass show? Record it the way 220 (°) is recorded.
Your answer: 225 (°)
